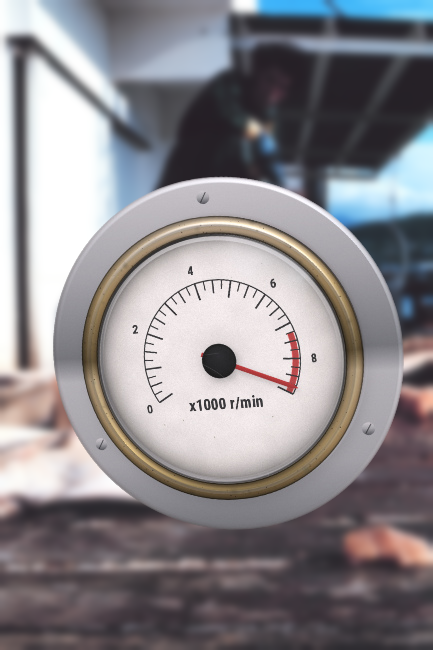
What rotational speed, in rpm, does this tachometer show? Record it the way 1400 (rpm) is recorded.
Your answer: 8750 (rpm)
